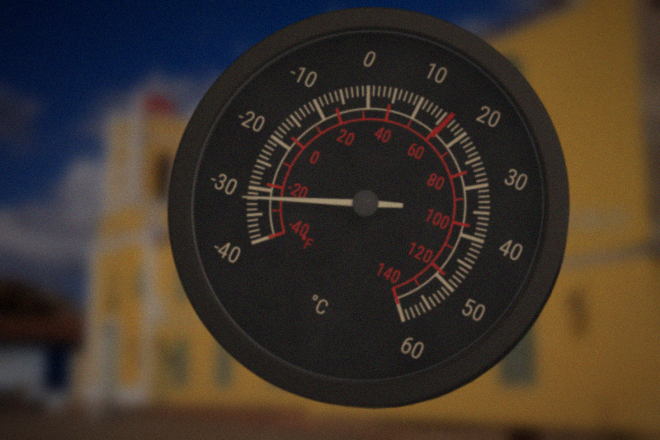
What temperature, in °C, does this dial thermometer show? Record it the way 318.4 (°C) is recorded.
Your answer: -32 (°C)
